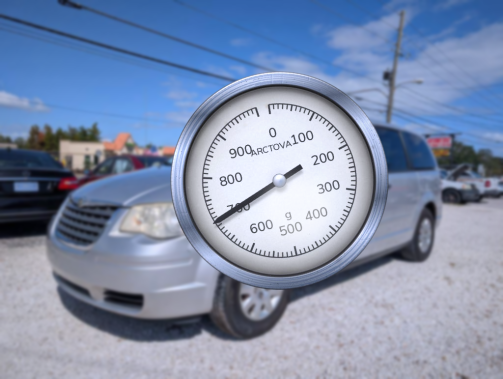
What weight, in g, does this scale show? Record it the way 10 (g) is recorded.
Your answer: 700 (g)
